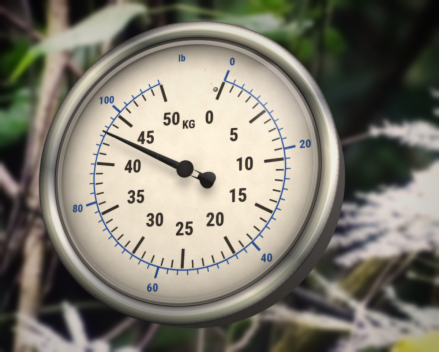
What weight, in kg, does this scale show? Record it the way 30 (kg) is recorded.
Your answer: 43 (kg)
